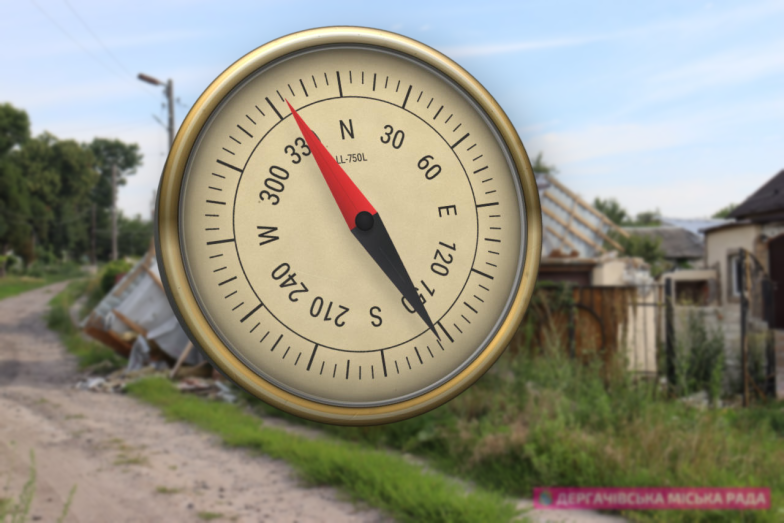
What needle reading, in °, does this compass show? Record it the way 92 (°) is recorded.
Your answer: 335 (°)
